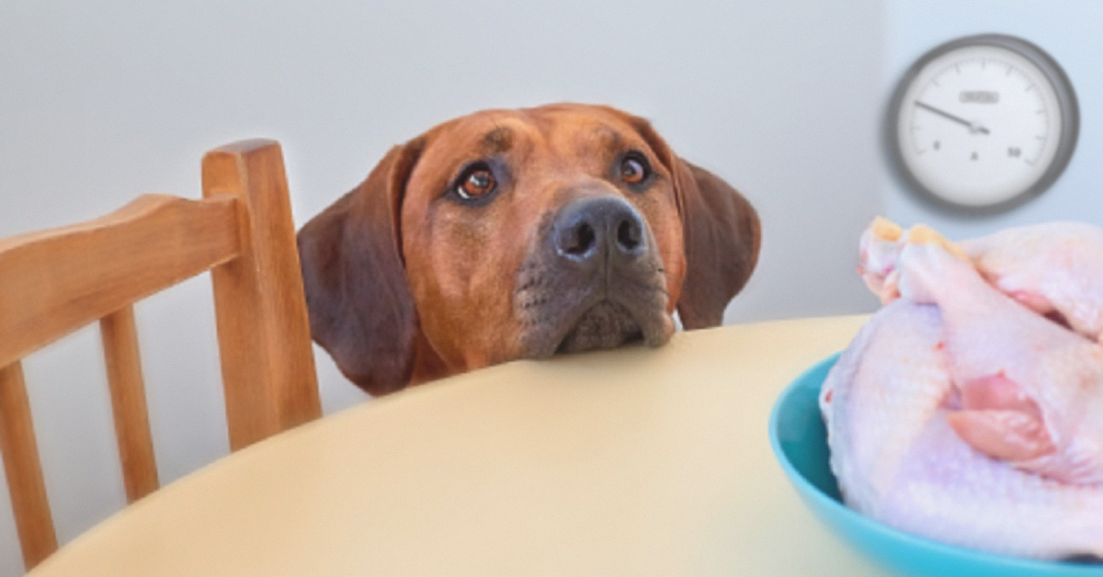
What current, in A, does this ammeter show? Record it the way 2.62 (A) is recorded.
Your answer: 10 (A)
